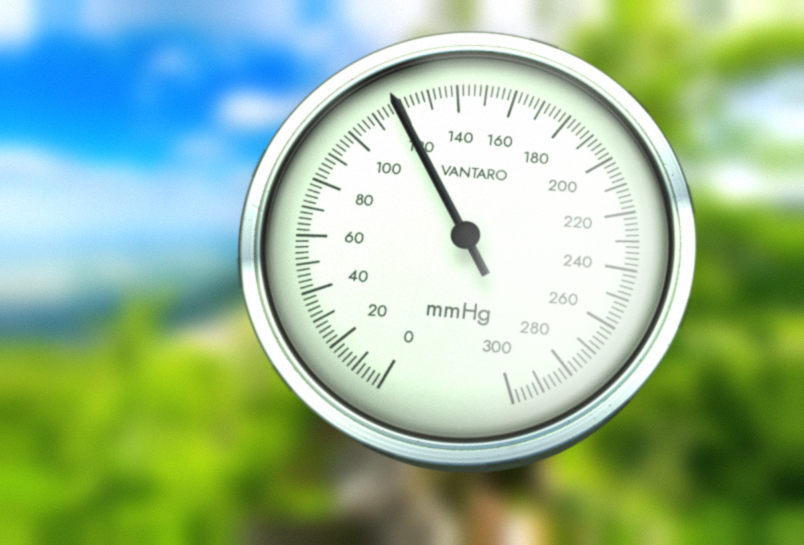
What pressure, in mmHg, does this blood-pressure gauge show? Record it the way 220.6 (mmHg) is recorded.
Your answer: 118 (mmHg)
